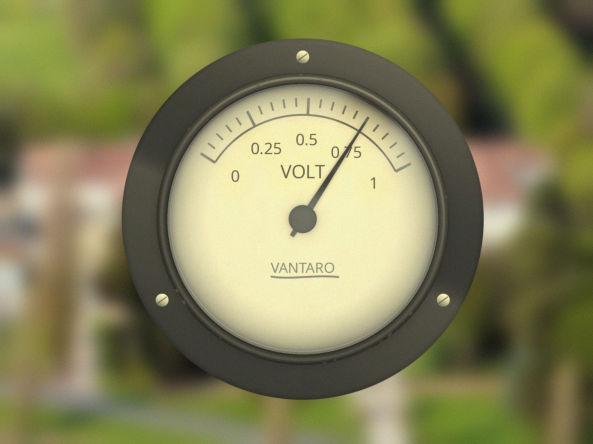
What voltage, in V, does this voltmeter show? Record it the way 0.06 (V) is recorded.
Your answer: 0.75 (V)
